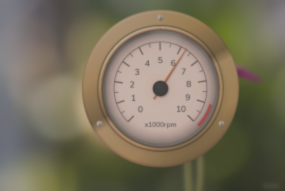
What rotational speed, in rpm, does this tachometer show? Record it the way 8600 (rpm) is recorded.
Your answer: 6250 (rpm)
